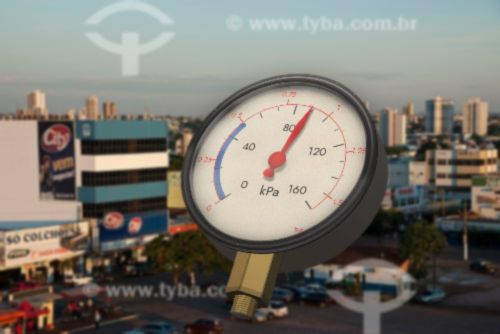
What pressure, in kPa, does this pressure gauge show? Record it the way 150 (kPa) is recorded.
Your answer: 90 (kPa)
